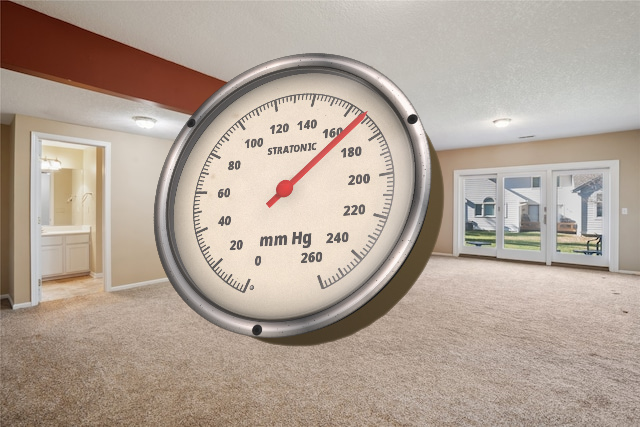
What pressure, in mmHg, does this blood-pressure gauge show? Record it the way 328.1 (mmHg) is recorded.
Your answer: 170 (mmHg)
